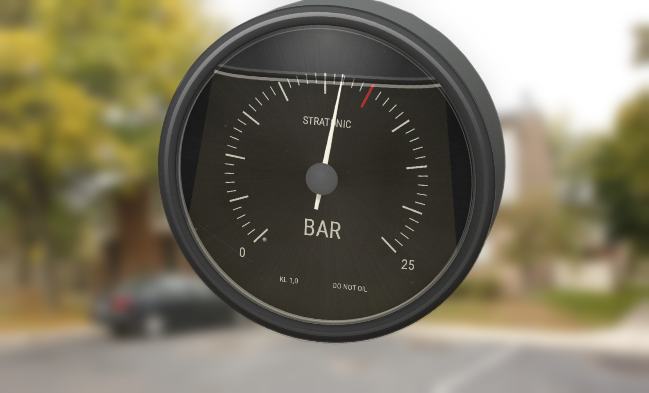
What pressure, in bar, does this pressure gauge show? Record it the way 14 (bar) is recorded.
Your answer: 13.5 (bar)
